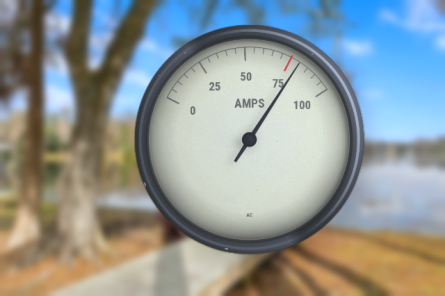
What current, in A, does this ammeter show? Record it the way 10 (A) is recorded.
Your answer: 80 (A)
